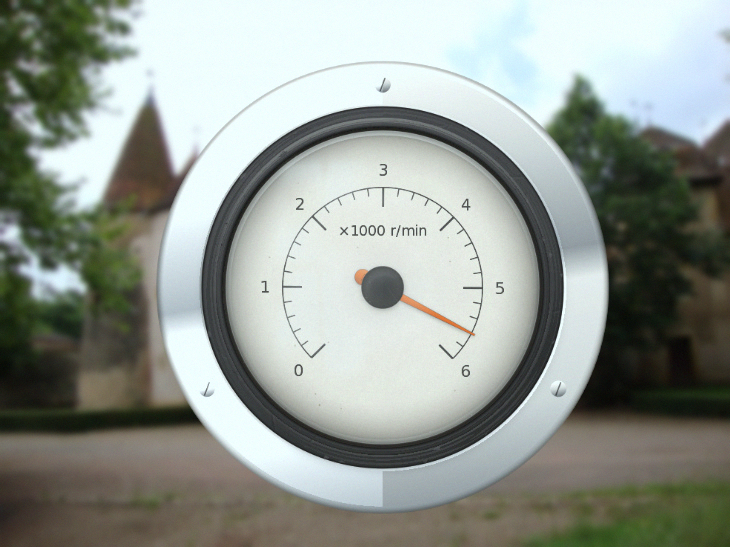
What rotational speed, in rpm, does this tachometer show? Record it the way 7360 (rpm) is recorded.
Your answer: 5600 (rpm)
